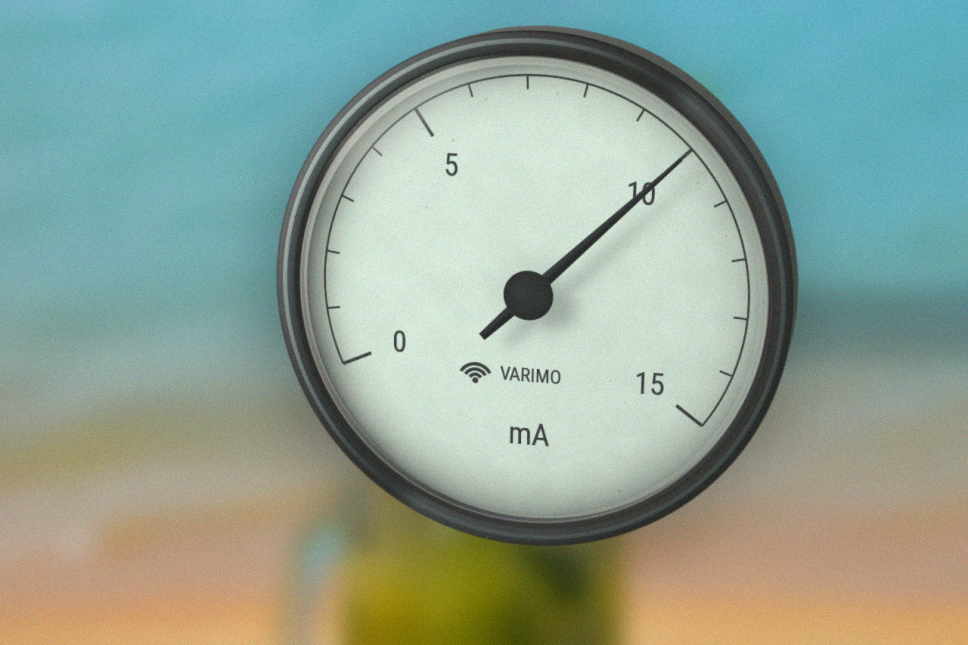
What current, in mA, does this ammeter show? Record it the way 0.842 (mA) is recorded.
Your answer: 10 (mA)
